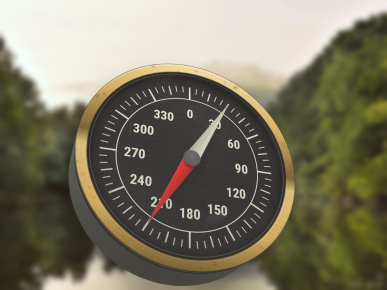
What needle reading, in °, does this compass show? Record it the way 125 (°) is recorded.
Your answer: 210 (°)
